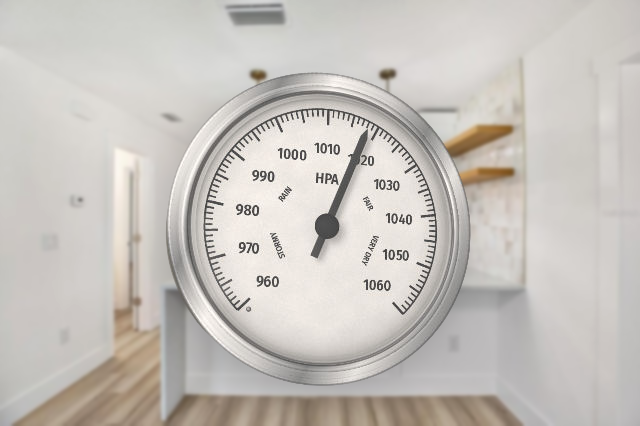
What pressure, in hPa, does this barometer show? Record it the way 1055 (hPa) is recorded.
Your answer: 1018 (hPa)
